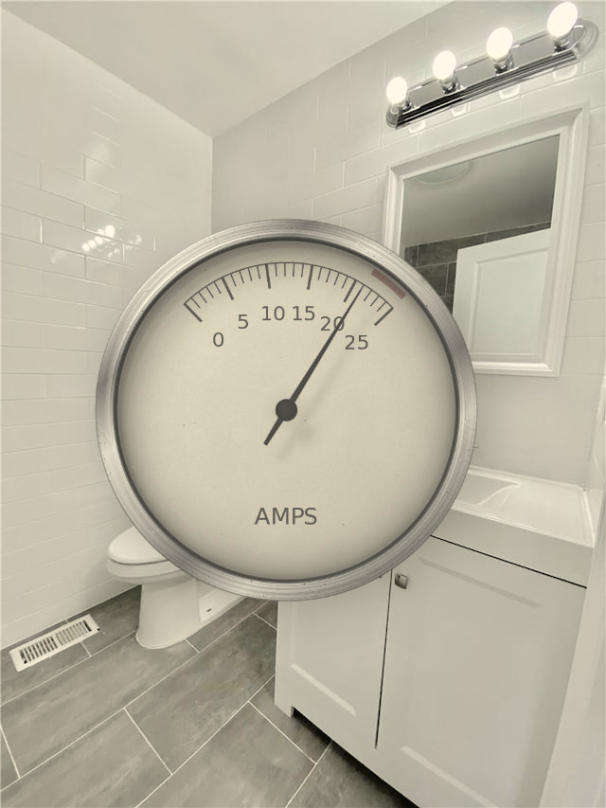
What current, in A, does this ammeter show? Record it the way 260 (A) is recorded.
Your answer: 21 (A)
